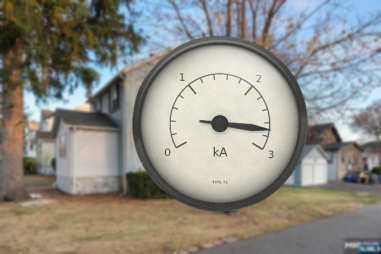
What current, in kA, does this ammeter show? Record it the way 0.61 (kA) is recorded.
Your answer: 2.7 (kA)
